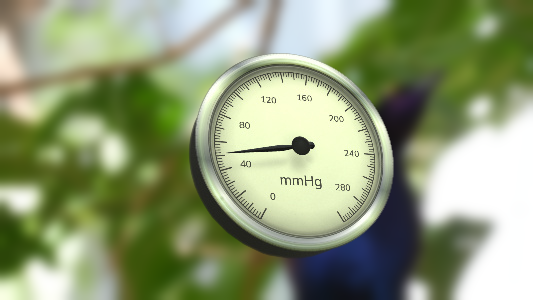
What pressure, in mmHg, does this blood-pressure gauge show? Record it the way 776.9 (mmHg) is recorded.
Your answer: 50 (mmHg)
